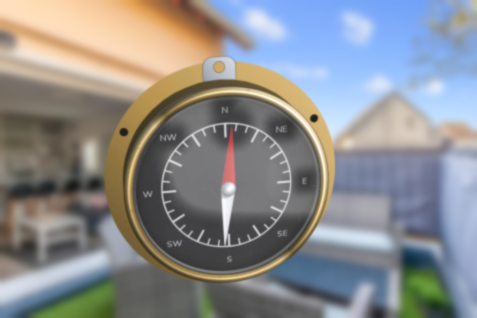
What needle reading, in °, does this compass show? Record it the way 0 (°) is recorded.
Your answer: 5 (°)
